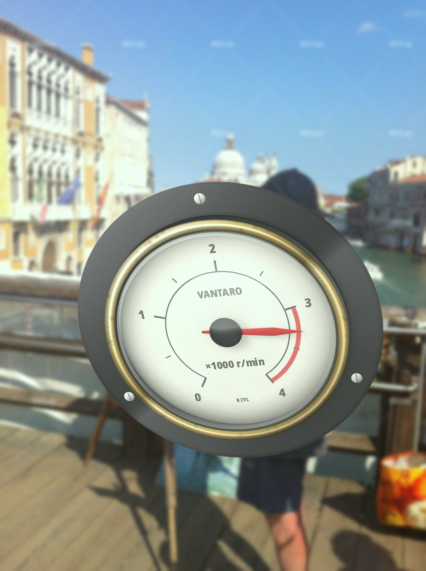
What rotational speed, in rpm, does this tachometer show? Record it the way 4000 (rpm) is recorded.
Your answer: 3250 (rpm)
